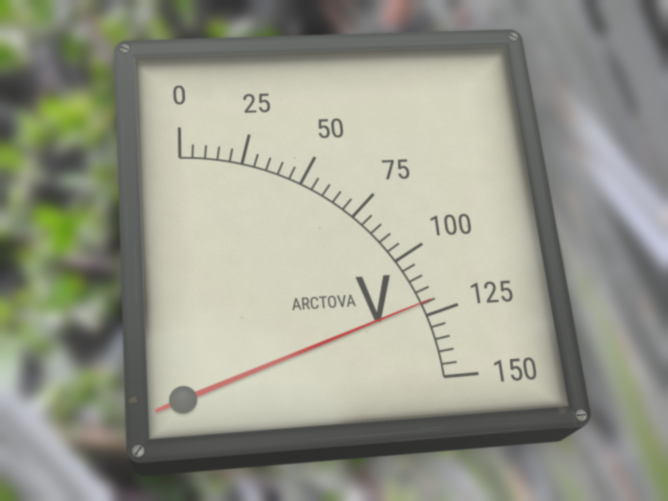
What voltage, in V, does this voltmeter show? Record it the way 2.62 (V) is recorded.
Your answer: 120 (V)
